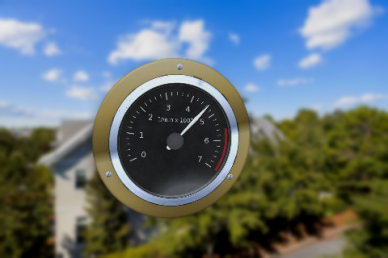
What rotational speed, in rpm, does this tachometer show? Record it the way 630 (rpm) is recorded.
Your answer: 4600 (rpm)
